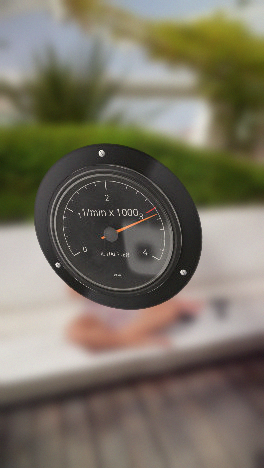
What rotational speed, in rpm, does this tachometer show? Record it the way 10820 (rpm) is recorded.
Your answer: 3100 (rpm)
